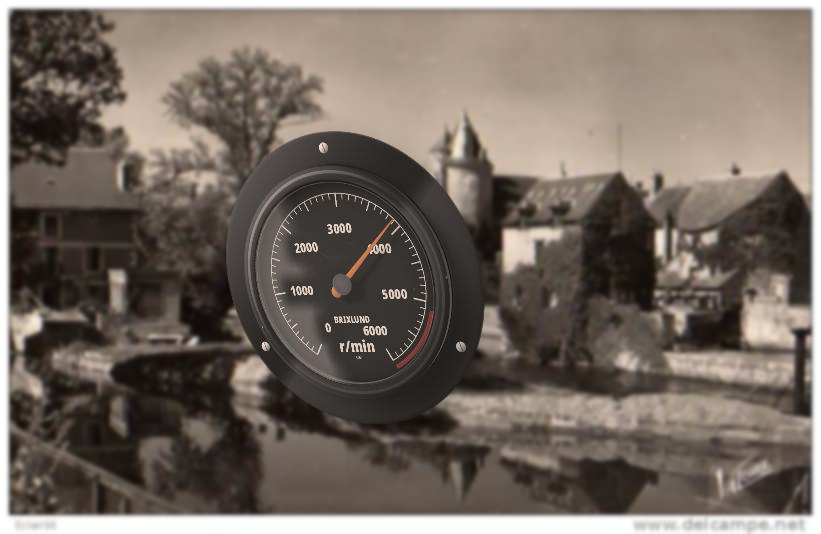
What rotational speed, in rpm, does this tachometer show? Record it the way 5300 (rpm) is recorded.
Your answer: 3900 (rpm)
